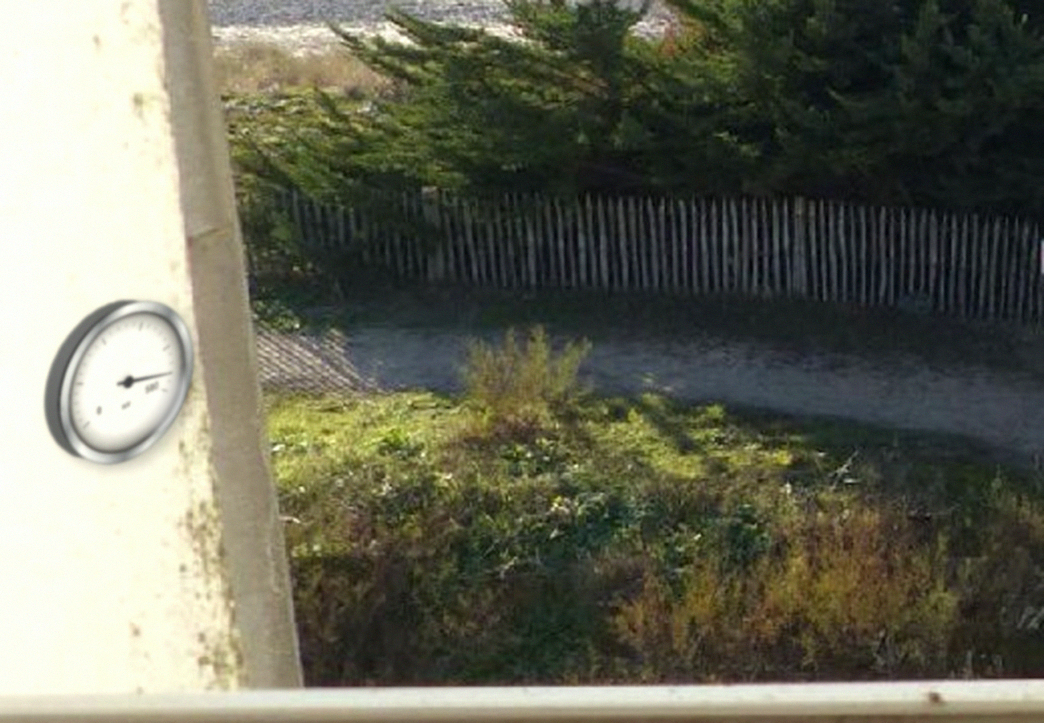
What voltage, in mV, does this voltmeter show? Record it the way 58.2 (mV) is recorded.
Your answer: 460 (mV)
